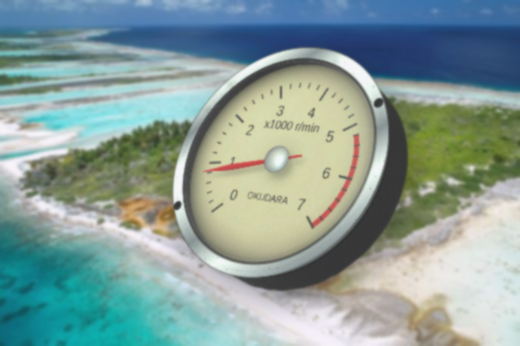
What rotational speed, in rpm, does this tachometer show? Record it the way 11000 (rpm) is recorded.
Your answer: 800 (rpm)
